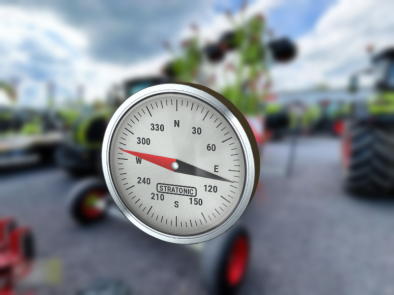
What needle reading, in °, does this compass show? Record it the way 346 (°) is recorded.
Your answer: 280 (°)
